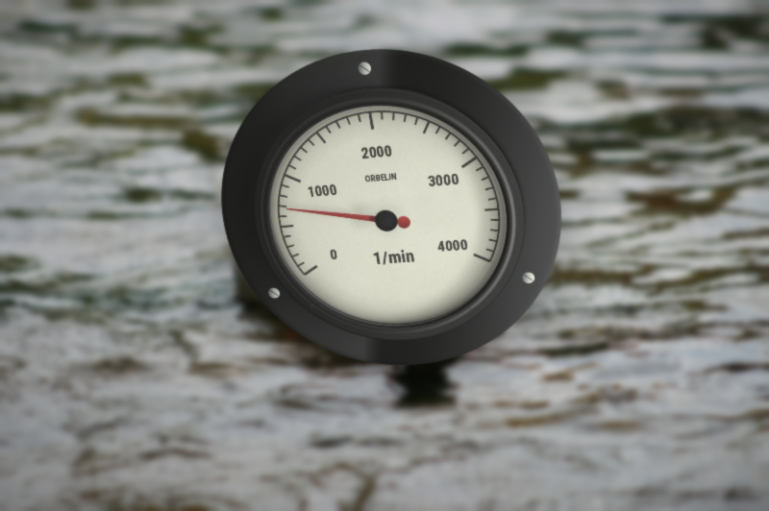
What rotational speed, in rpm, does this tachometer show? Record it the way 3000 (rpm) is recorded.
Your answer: 700 (rpm)
